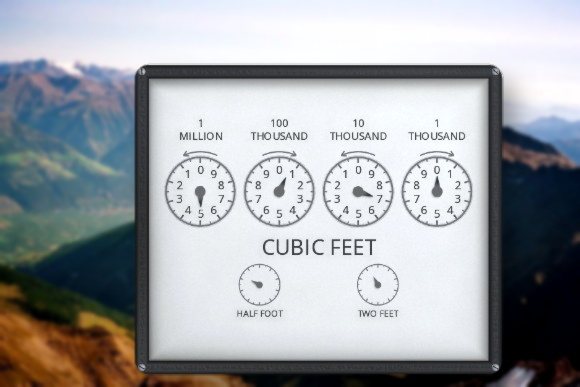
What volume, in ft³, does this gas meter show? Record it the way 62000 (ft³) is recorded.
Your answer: 507000 (ft³)
